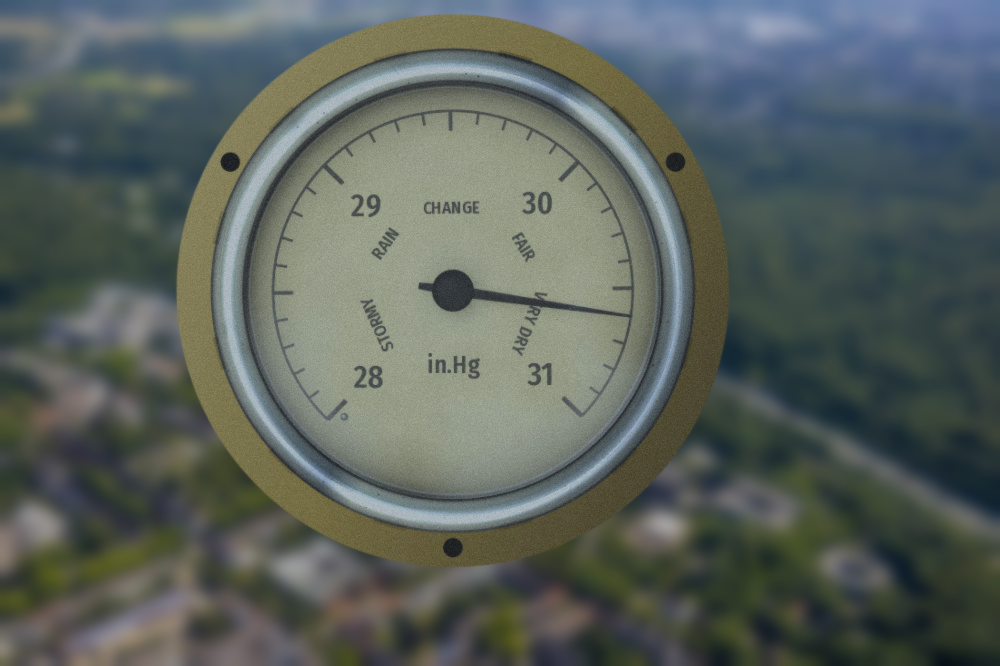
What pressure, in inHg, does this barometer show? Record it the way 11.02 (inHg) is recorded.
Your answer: 30.6 (inHg)
